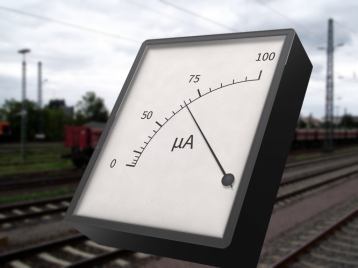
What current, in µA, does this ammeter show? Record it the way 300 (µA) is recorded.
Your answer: 67.5 (µA)
